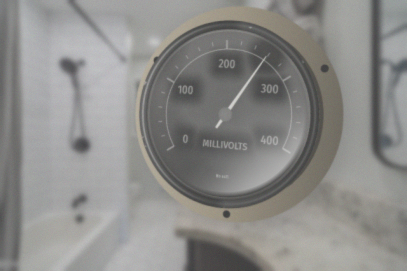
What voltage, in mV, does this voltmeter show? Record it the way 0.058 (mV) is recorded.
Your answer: 260 (mV)
